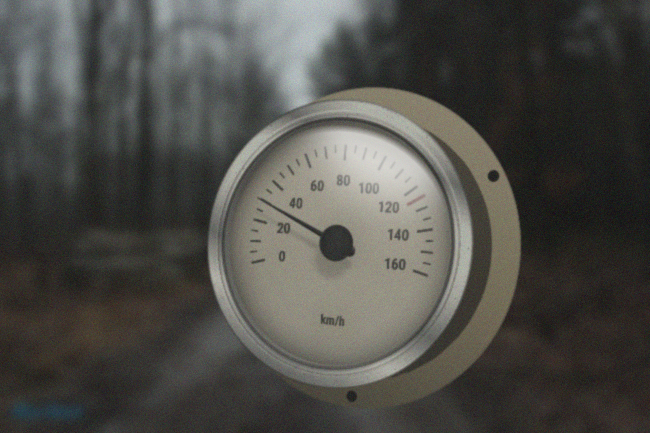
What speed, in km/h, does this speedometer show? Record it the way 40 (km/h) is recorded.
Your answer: 30 (km/h)
